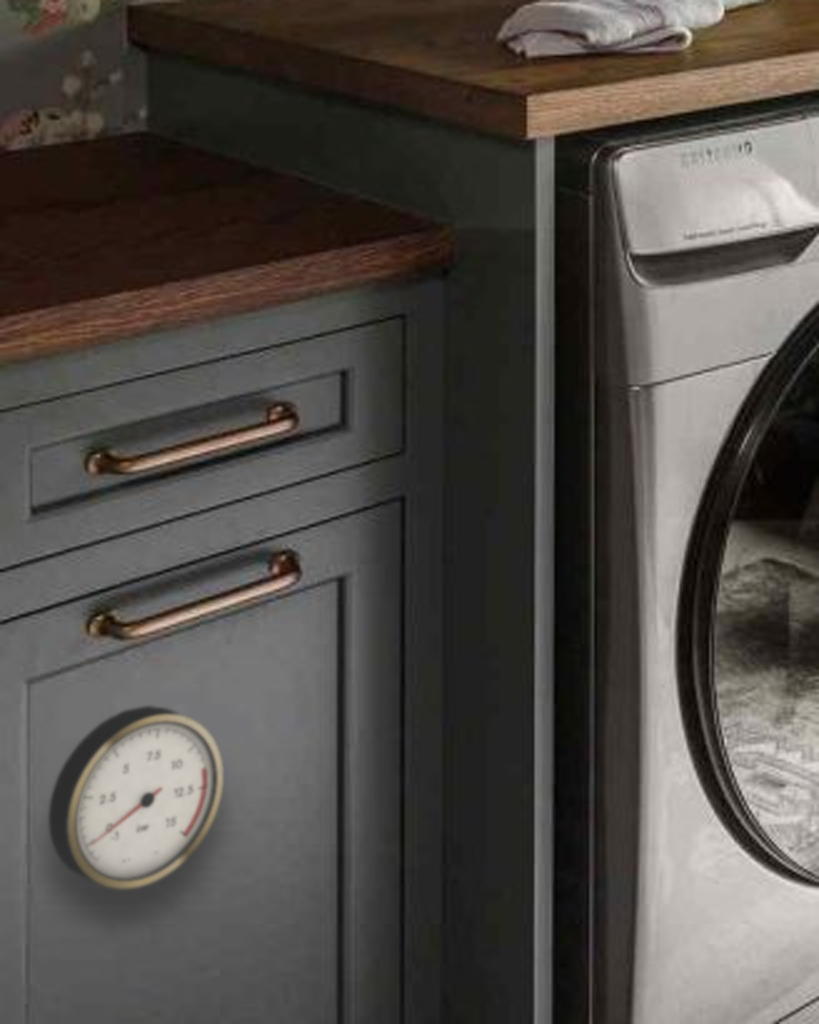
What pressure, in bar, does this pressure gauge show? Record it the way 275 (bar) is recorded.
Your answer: 0 (bar)
